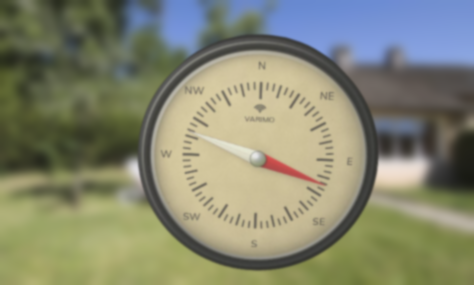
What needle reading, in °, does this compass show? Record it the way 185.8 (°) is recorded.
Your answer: 110 (°)
